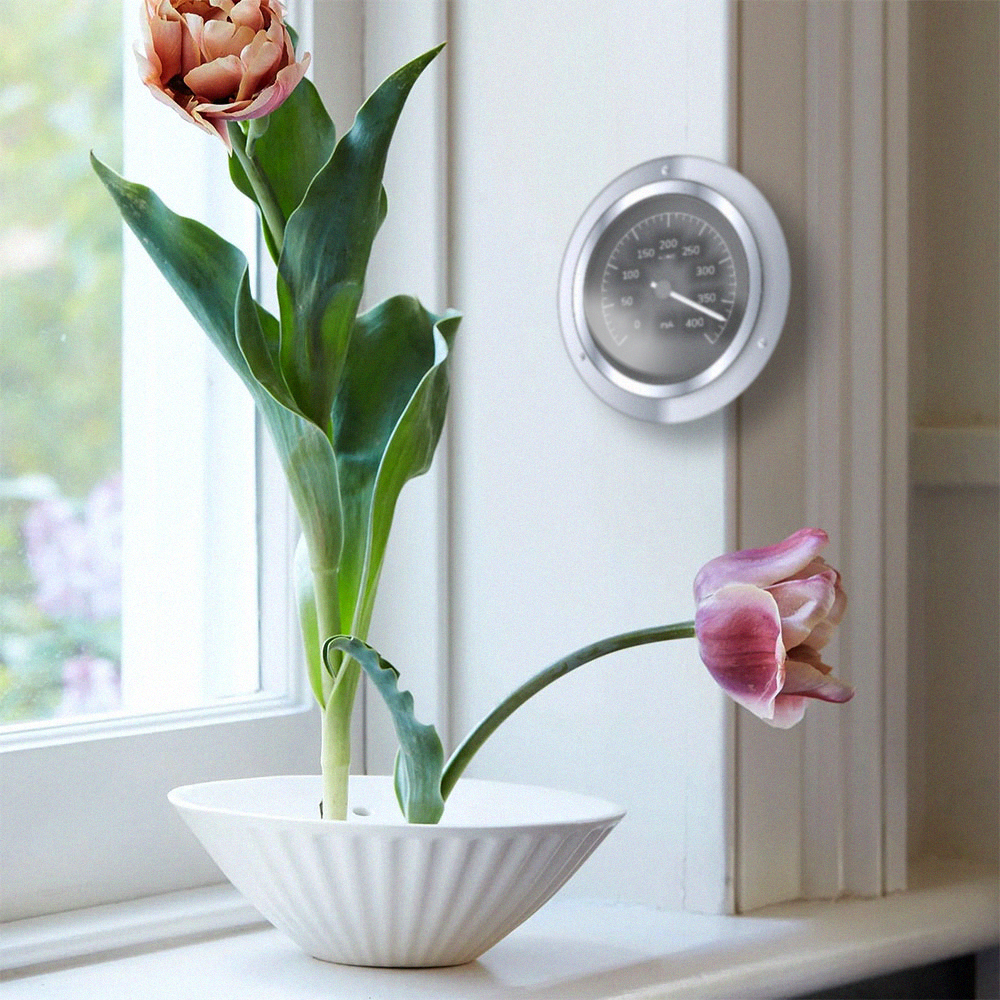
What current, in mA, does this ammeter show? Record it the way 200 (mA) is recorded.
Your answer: 370 (mA)
